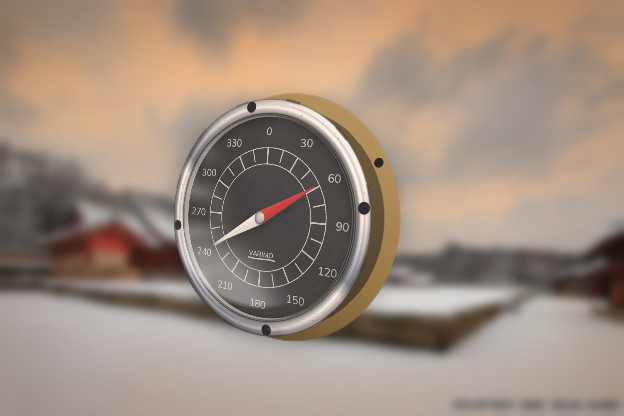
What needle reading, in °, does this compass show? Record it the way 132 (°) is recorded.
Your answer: 60 (°)
